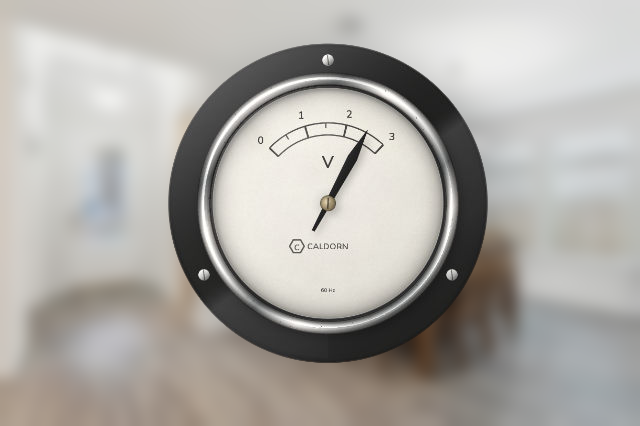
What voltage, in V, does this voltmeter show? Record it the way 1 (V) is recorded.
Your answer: 2.5 (V)
